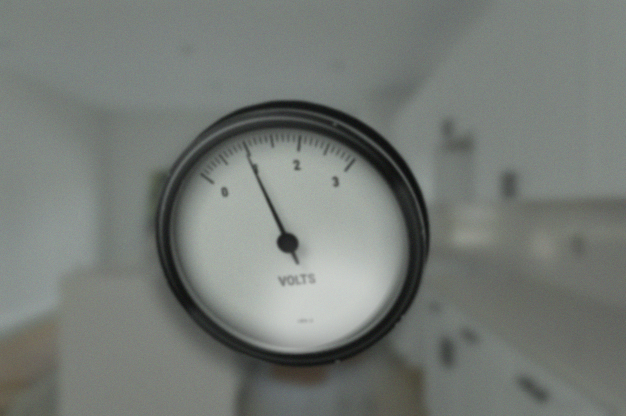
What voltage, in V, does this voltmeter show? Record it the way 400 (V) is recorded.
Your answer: 1 (V)
